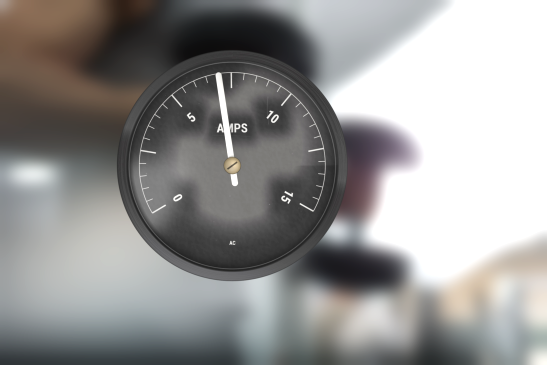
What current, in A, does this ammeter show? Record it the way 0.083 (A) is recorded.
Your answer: 7 (A)
